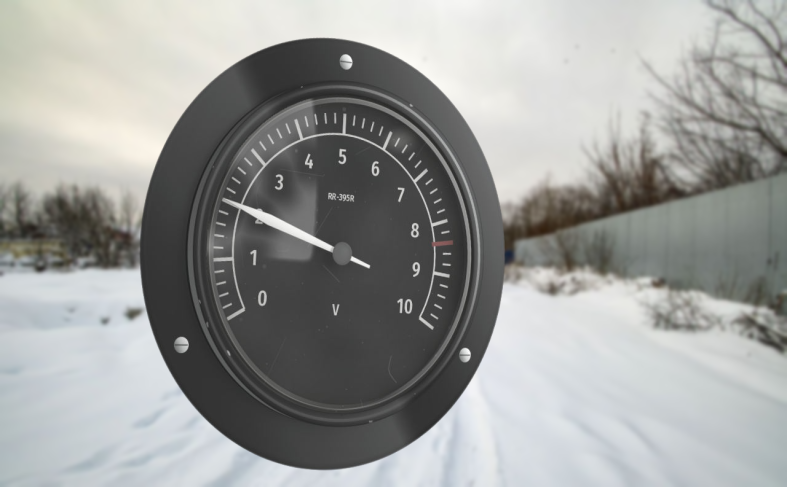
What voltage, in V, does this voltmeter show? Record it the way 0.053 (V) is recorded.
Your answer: 2 (V)
